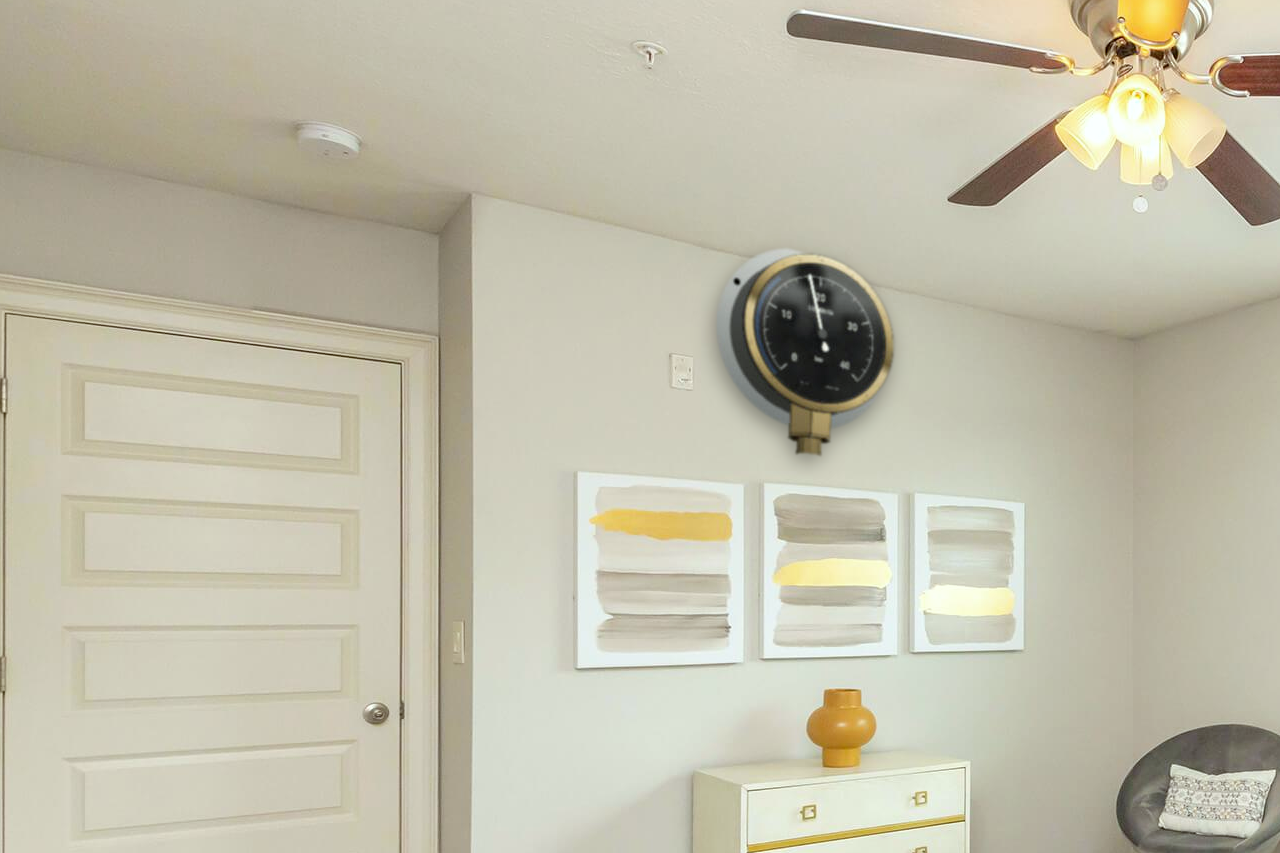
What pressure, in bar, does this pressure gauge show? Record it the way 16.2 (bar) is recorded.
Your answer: 18 (bar)
